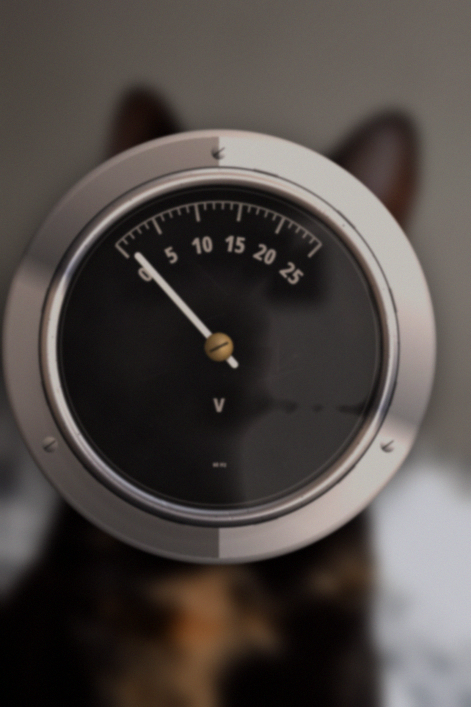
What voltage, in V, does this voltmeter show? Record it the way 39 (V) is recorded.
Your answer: 1 (V)
